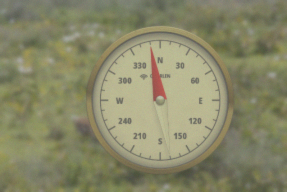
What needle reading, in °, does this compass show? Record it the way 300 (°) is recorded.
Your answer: 350 (°)
